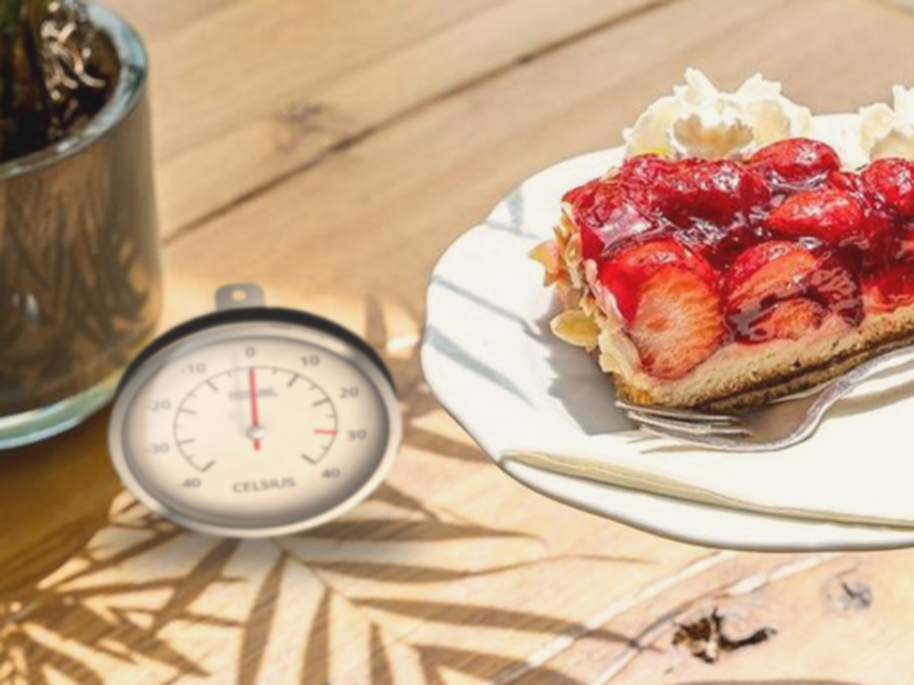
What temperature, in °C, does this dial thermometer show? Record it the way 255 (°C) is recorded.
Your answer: 0 (°C)
